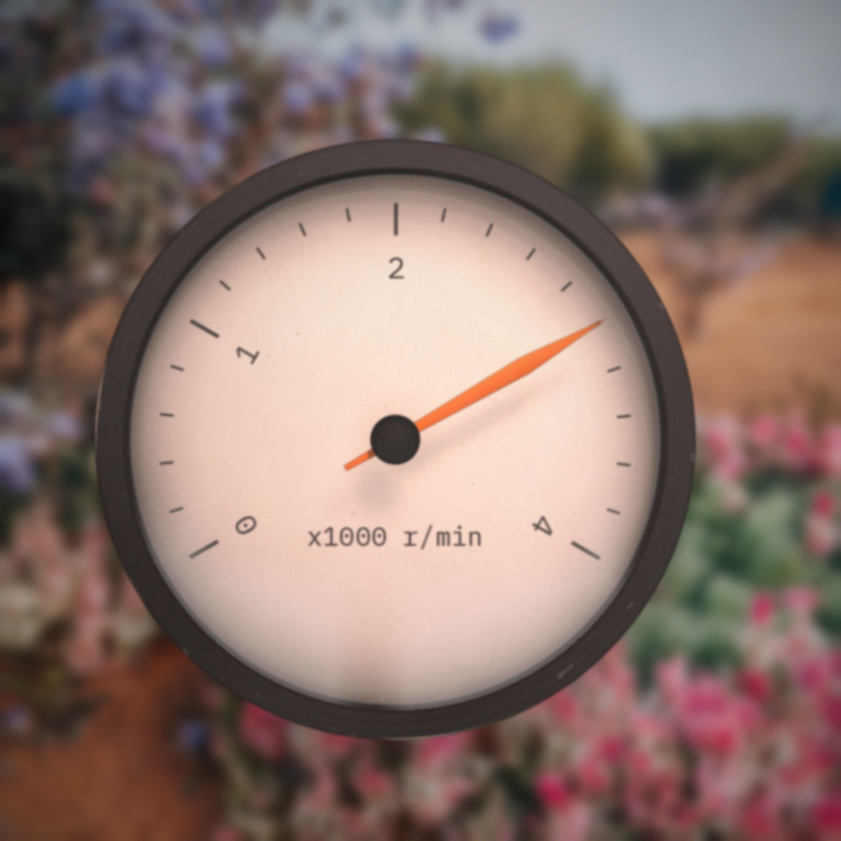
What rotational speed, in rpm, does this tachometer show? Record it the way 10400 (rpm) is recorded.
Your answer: 3000 (rpm)
